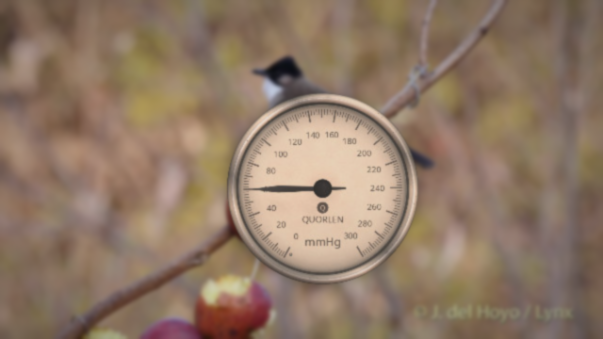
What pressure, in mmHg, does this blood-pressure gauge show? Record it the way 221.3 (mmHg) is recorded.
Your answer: 60 (mmHg)
